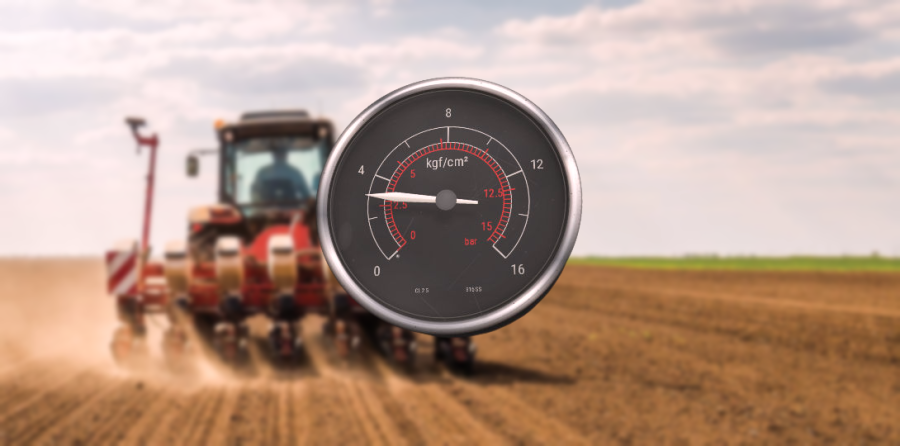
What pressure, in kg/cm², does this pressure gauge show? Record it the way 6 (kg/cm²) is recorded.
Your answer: 3 (kg/cm²)
